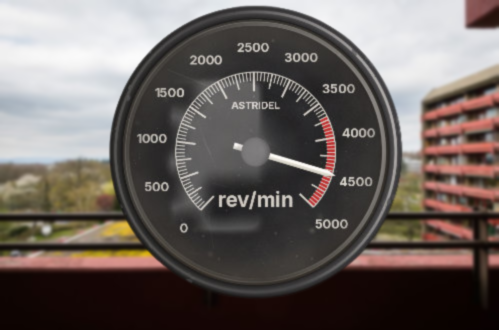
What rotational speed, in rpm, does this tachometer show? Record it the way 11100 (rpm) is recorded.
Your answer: 4500 (rpm)
